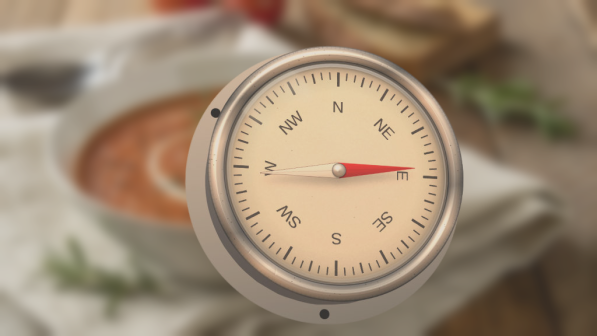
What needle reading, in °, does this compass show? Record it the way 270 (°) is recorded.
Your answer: 85 (°)
